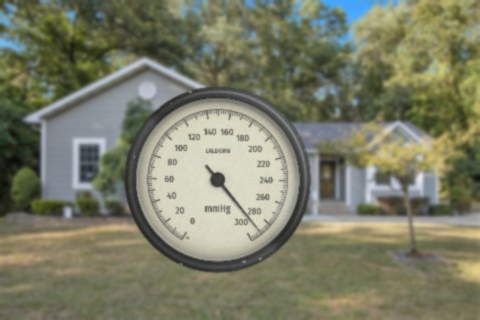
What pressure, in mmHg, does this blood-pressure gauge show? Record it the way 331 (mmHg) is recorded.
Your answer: 290 (mmHg)
